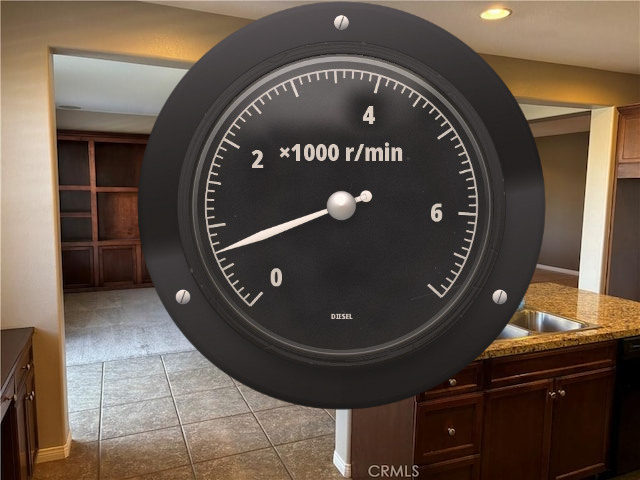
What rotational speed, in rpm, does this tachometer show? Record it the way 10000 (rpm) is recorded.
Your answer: 700 (rpm)
